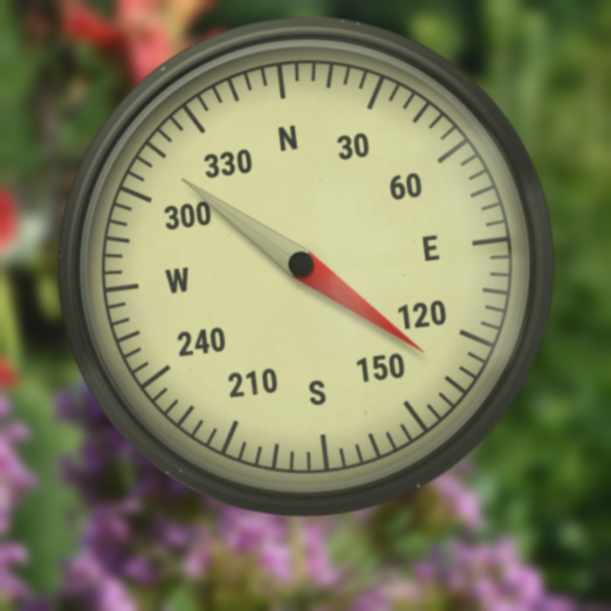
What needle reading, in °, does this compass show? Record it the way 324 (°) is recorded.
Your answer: 132.5 (°)
